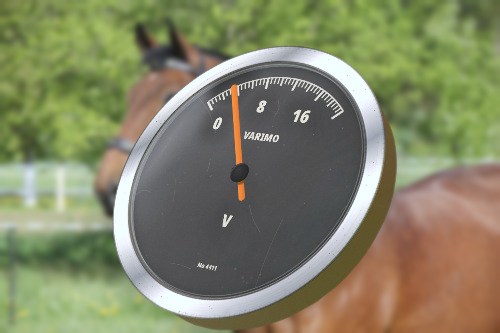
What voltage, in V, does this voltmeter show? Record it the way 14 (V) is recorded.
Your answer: 4 (V)
